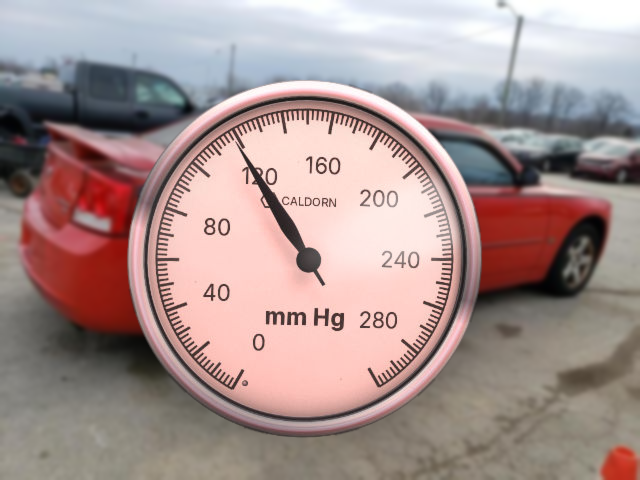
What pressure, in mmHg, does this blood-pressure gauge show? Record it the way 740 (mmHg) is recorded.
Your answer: 118 (mmHg)
